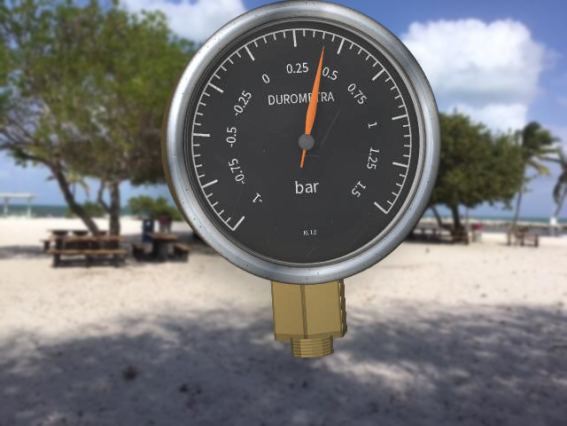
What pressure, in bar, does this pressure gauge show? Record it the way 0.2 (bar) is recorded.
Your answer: 0.4 (bar)
